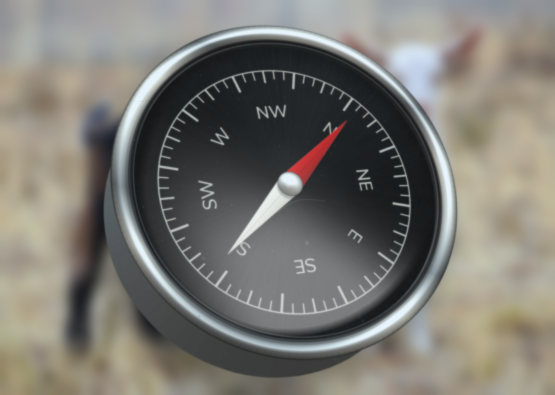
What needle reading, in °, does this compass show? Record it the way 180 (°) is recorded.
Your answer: 5 (°)
